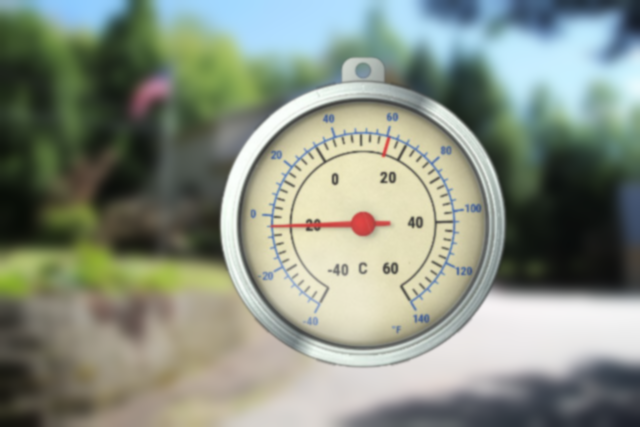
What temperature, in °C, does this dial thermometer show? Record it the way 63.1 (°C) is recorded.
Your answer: -20 (°C)
